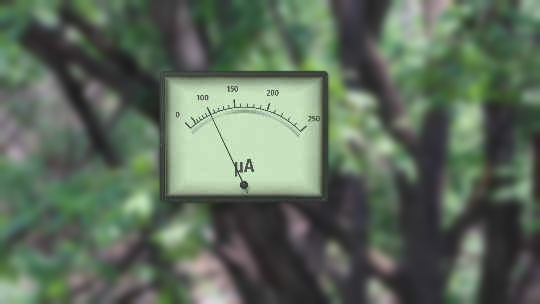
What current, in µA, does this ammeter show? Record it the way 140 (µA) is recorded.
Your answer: 100 (µA)
